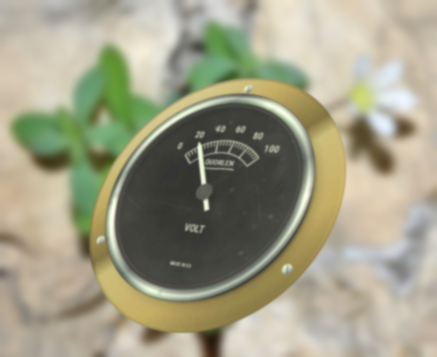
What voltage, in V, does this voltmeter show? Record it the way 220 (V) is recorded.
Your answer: 20 (V)
